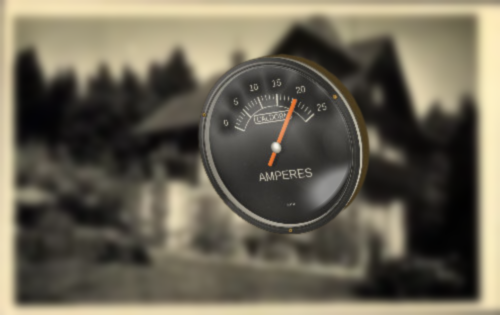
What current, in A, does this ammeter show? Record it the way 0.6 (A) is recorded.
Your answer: 20 (A)
